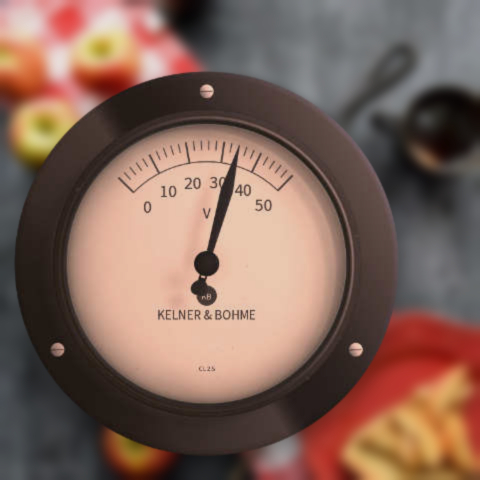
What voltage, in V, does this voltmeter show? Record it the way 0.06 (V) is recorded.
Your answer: 34 (V)
